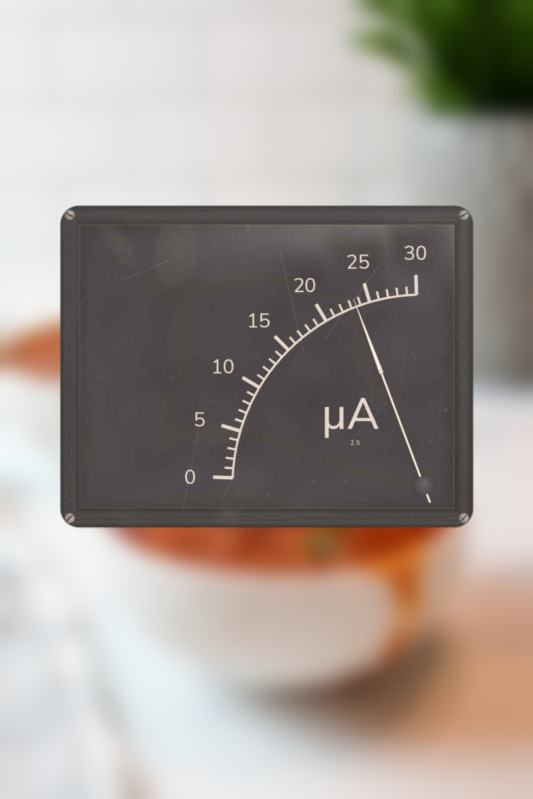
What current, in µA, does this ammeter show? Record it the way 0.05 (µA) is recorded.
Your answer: 23.5 (µA)
